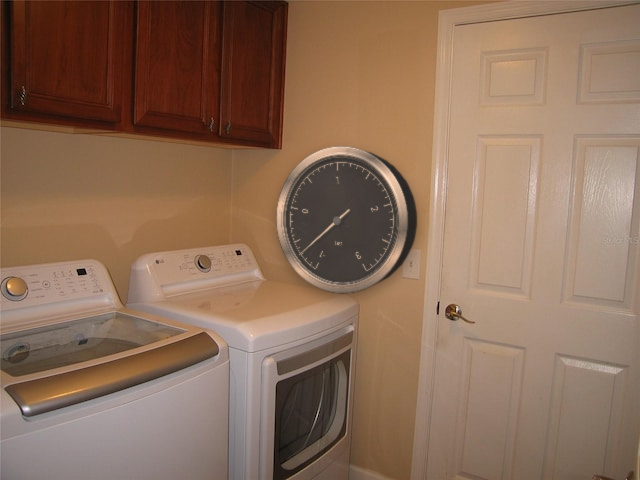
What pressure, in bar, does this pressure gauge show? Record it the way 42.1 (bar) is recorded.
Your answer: -0.7 (bar)
